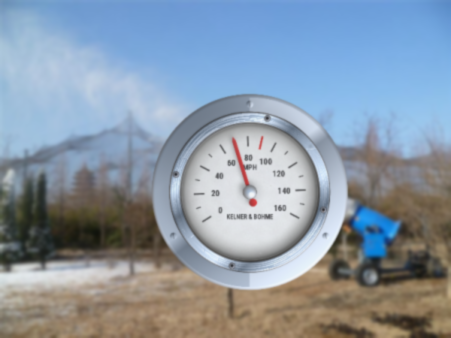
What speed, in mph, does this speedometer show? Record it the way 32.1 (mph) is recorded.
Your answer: 70 (mph)
